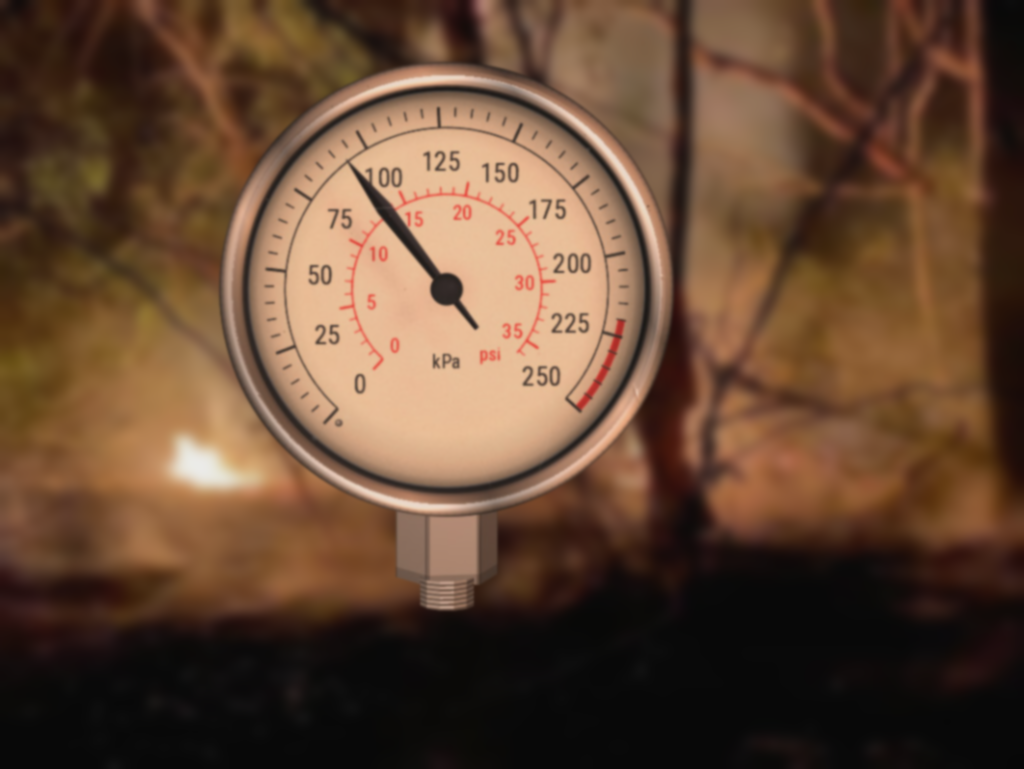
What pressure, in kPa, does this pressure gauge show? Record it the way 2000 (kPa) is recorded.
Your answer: 92.5 (kPa)
